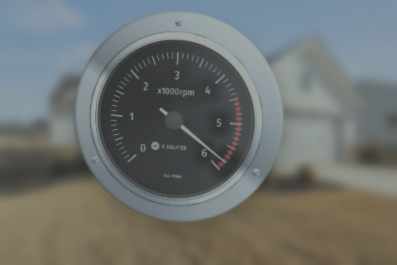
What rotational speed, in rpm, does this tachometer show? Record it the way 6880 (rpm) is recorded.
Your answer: 5800 (rpm)
